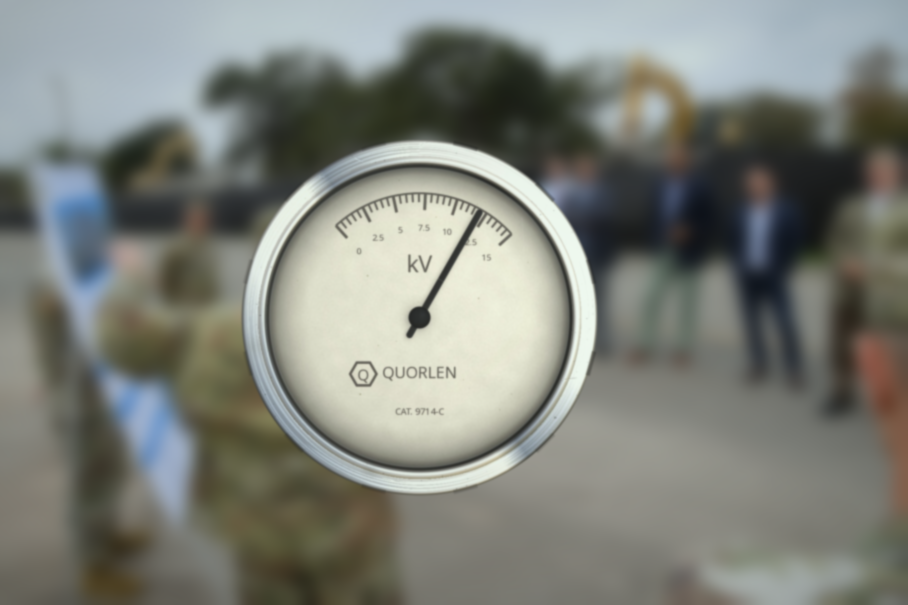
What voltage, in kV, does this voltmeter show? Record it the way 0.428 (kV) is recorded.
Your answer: 12 (kV)
